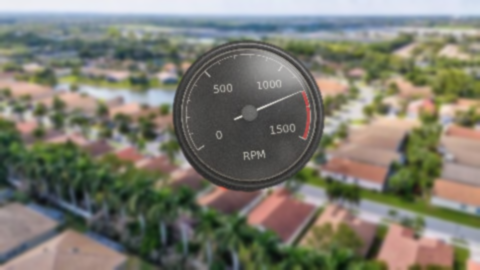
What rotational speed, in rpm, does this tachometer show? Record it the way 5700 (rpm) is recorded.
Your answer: 1200 (rpm)
